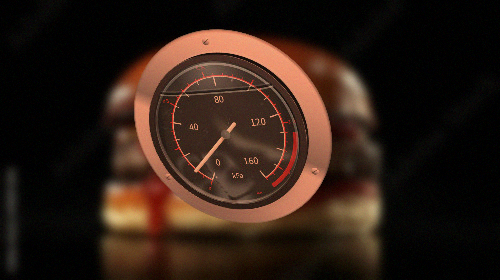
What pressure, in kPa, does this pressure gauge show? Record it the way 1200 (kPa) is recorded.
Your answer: 10 (kPa)
